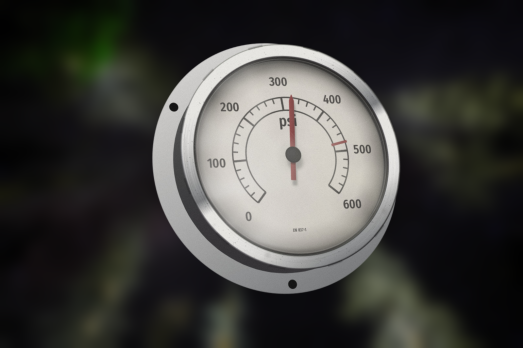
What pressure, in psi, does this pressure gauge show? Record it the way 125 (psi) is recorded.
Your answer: 320 (psi)
